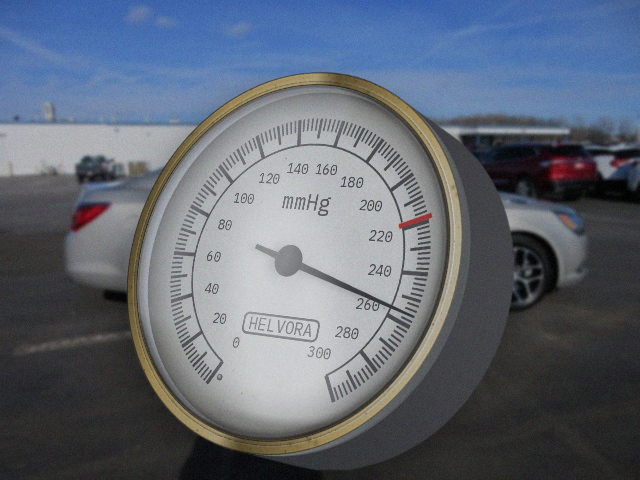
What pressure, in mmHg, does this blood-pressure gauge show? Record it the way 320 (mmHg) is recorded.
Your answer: 256 (mmHg)
